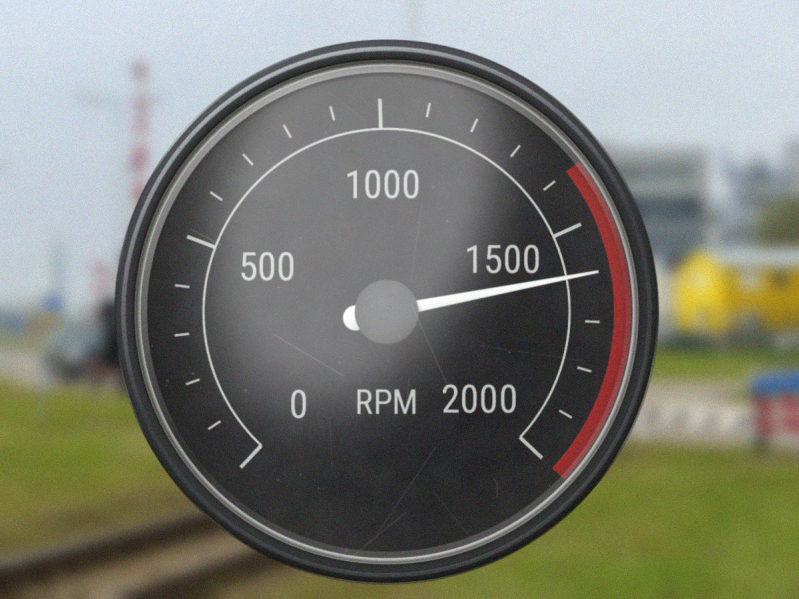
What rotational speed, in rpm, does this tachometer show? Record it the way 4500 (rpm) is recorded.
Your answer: 1600 (rpm)
